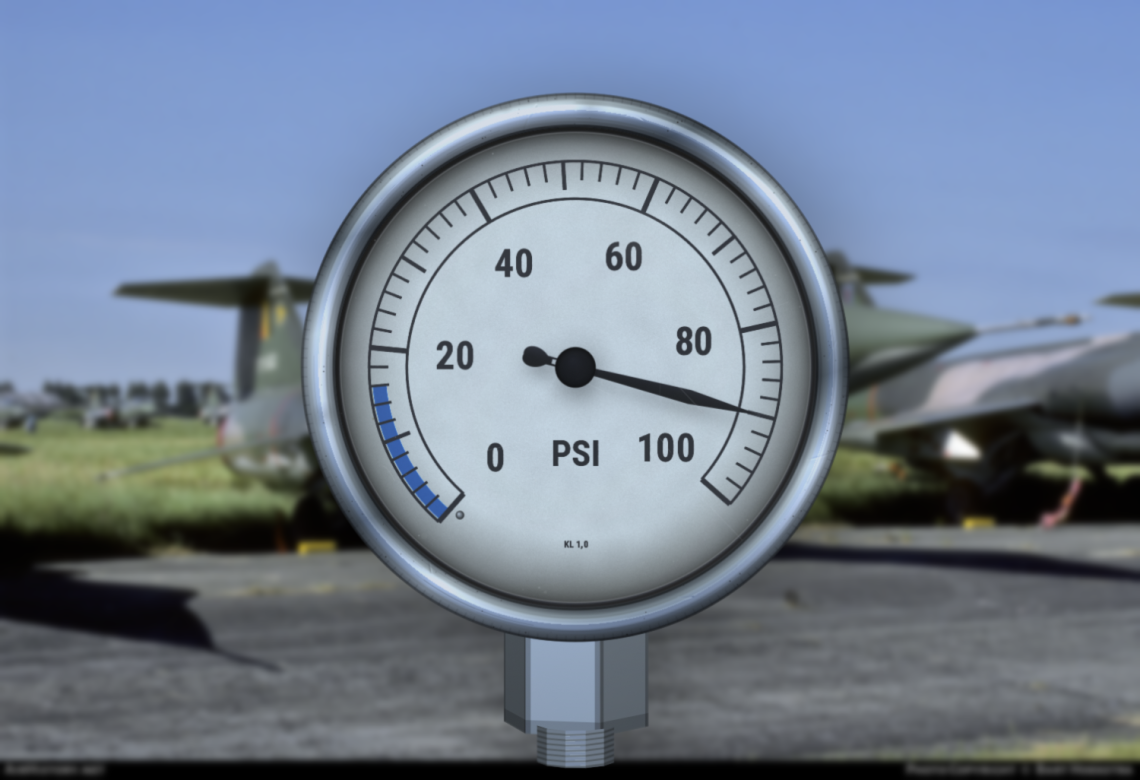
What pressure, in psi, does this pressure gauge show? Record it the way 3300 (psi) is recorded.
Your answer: 90 (psi)
